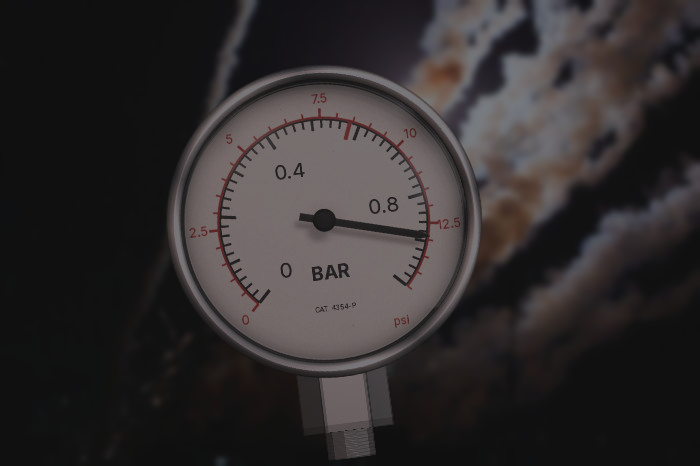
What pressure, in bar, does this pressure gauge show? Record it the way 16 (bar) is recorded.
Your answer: 0.89 (bar)
